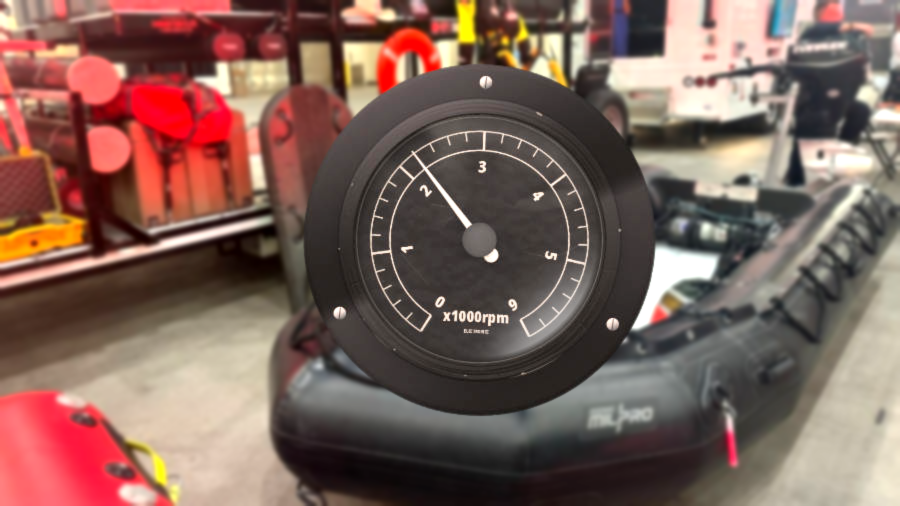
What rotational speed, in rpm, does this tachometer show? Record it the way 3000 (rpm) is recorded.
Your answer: 2200 (rpm)
